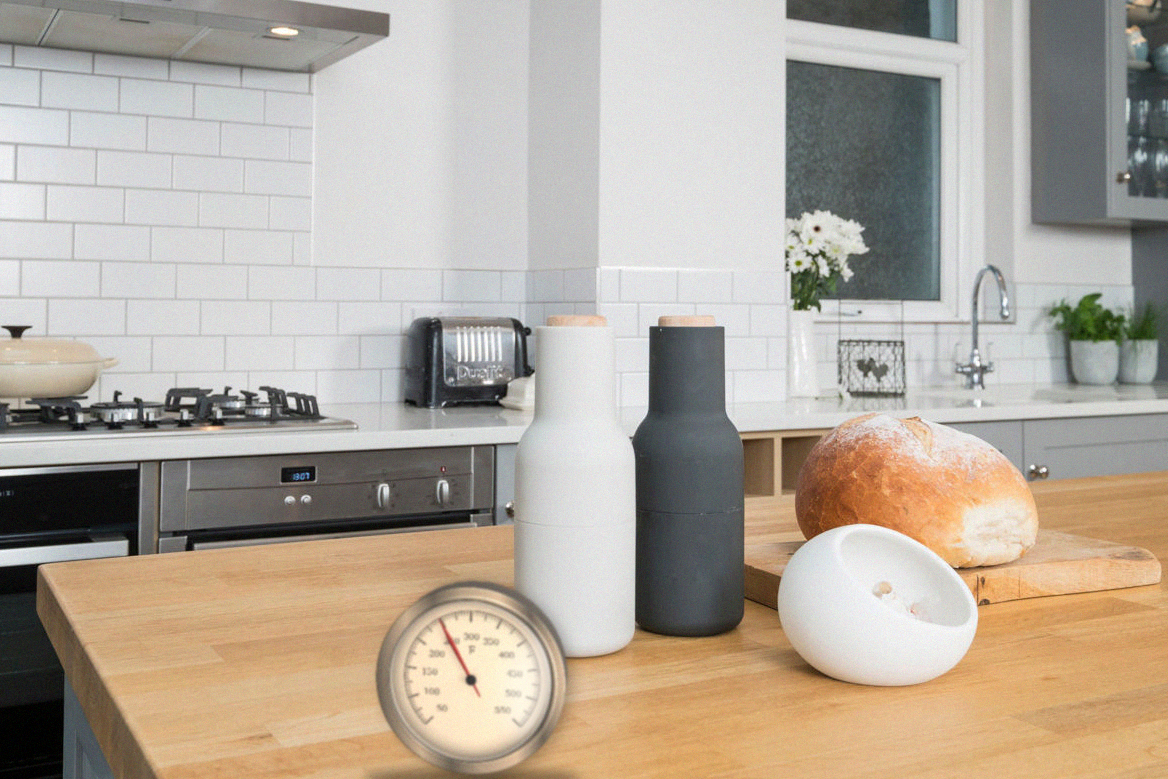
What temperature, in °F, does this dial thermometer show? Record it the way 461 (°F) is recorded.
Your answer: 250 (°F)
